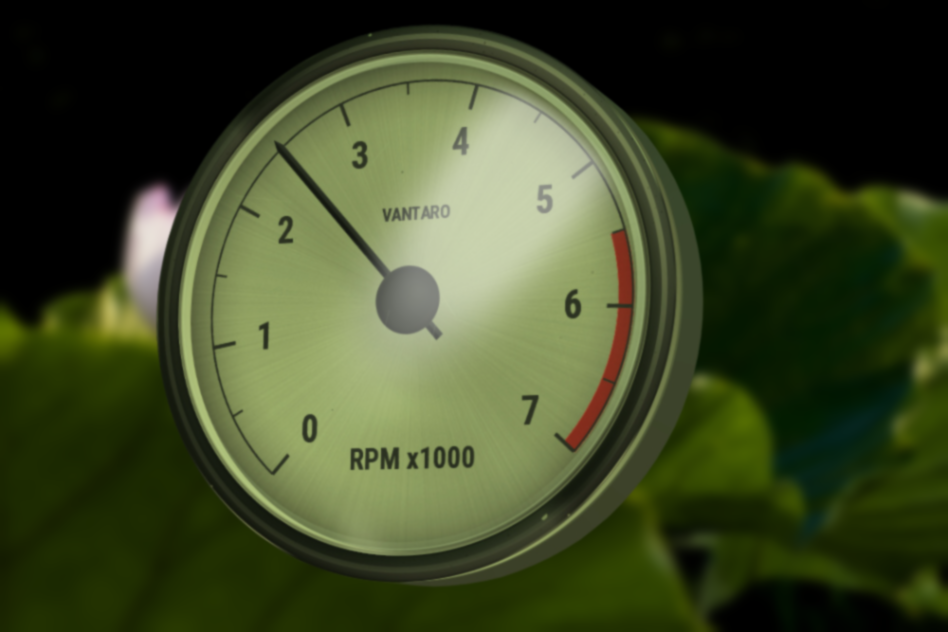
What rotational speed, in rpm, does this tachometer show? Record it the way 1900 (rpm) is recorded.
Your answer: 2500 (rpm)
